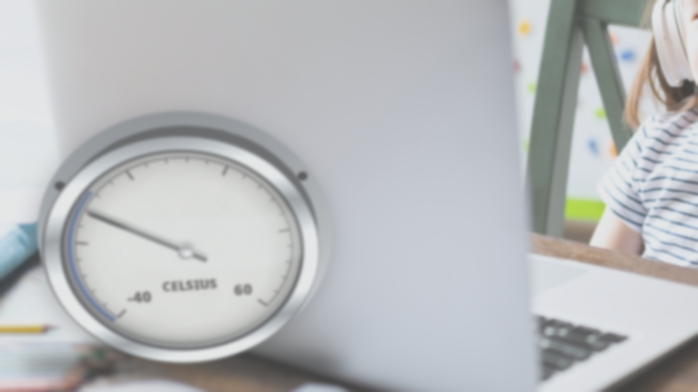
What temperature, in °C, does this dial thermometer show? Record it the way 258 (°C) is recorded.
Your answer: -12 (°C)
